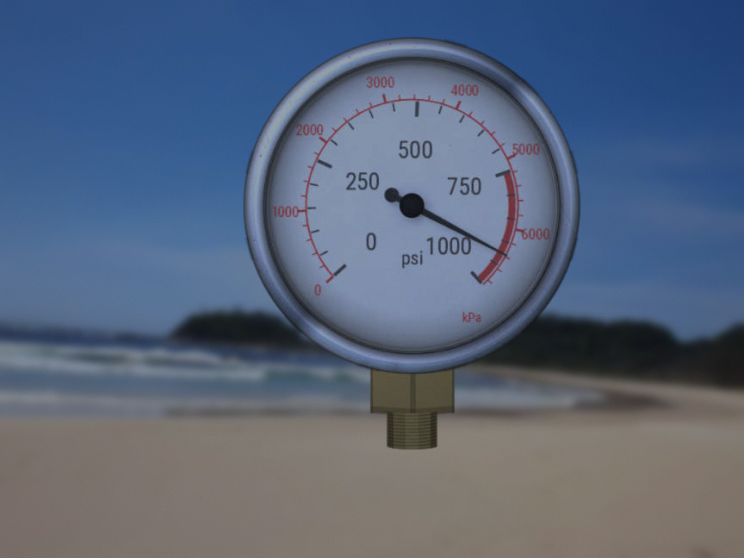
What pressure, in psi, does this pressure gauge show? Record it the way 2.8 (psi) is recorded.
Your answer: 925 (psi)
